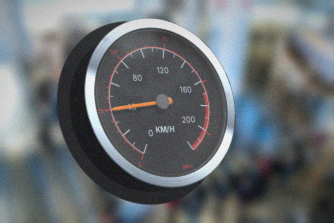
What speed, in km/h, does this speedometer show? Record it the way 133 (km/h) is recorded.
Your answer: 40 (km/h)
